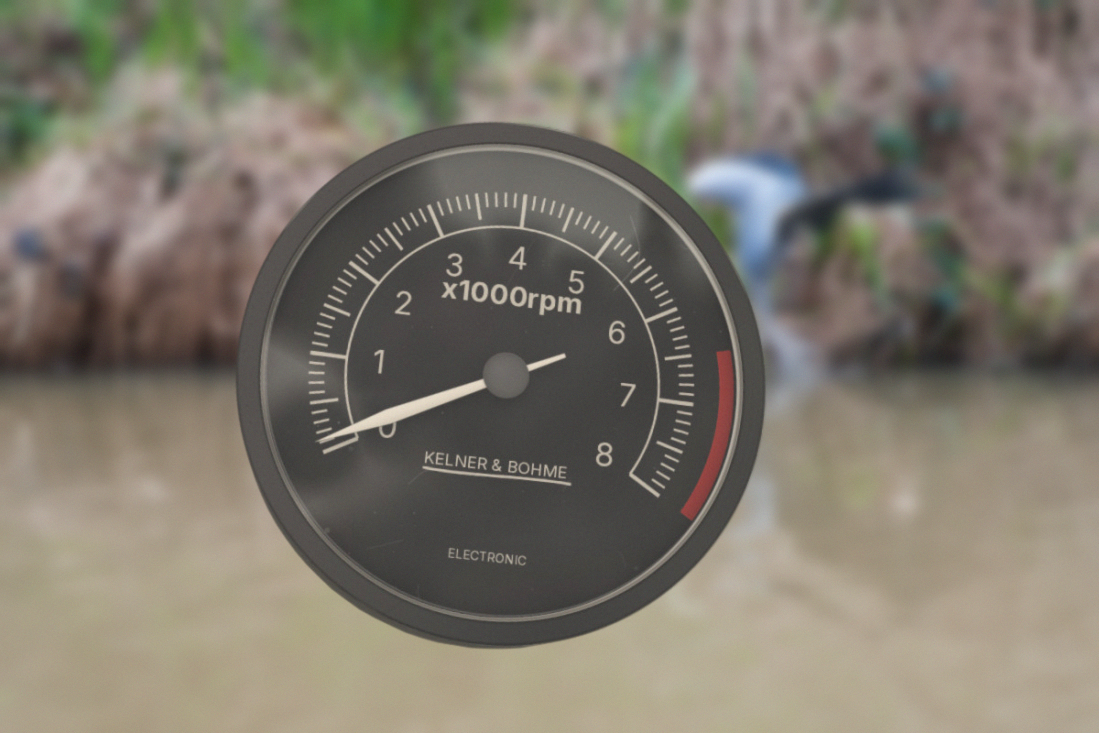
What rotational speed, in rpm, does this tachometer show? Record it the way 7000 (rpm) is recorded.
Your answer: 100 (rpm)
